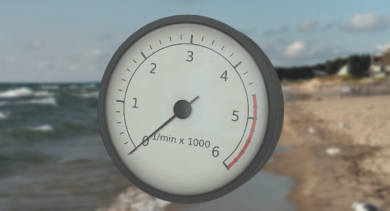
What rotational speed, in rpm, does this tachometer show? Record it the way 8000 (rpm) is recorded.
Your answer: 0 (rpm)
